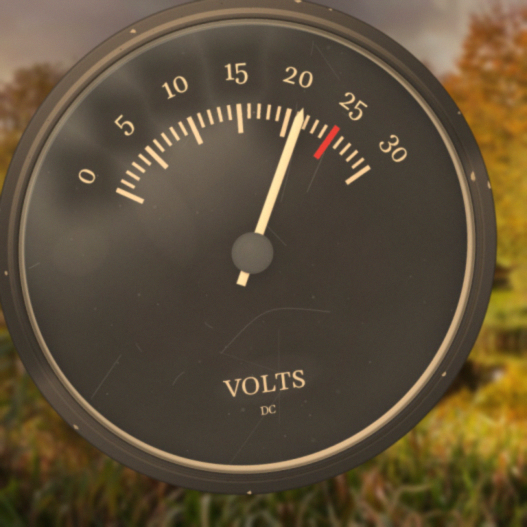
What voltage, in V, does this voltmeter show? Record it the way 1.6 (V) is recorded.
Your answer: 21 (V)
